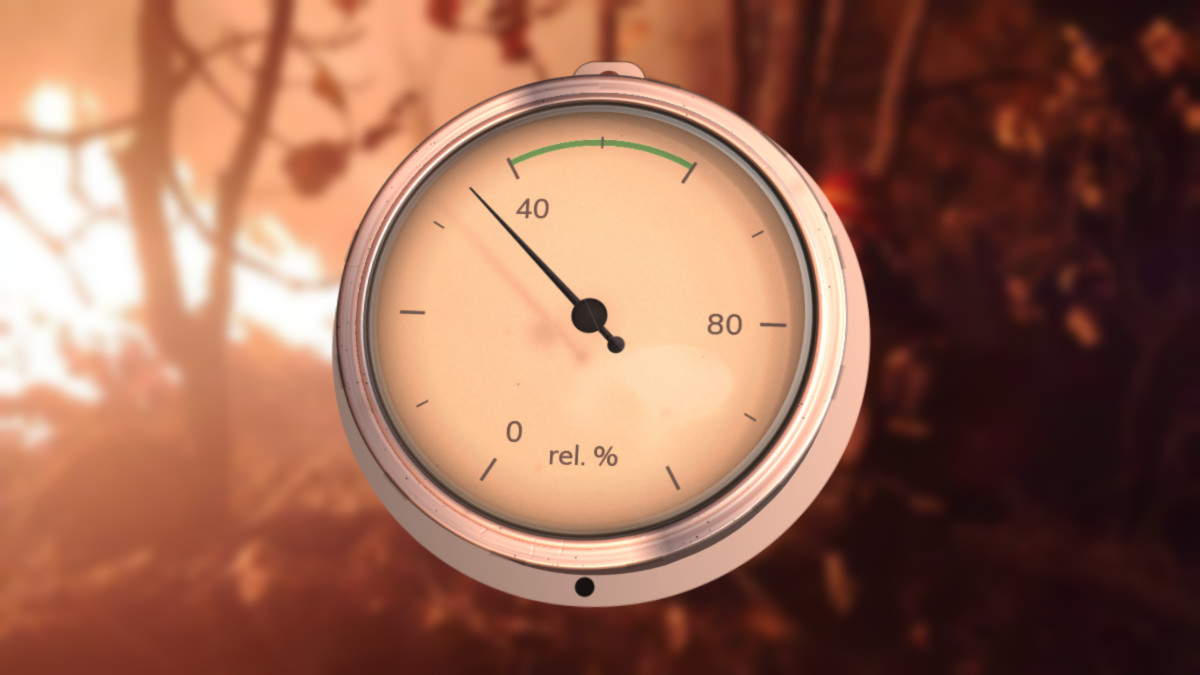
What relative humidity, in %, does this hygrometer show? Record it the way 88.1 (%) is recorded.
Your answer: 35 (%)
